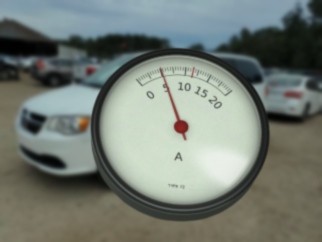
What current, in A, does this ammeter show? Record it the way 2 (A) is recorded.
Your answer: 5 (A)
